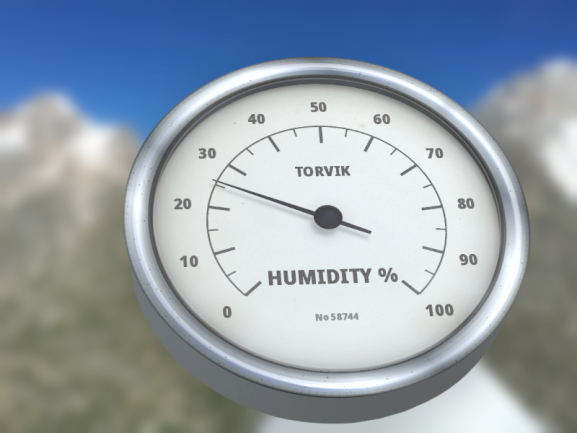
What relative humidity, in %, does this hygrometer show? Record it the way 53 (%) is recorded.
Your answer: 25 (%)
